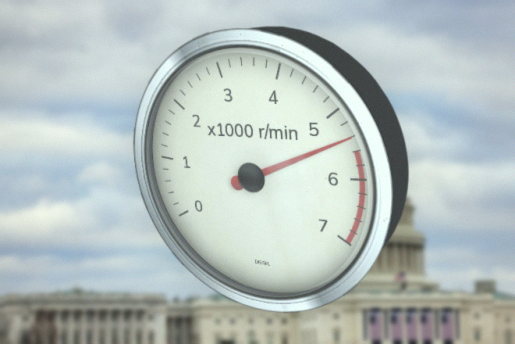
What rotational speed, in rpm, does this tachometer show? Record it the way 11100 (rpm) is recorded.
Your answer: 5400 (rpm)
